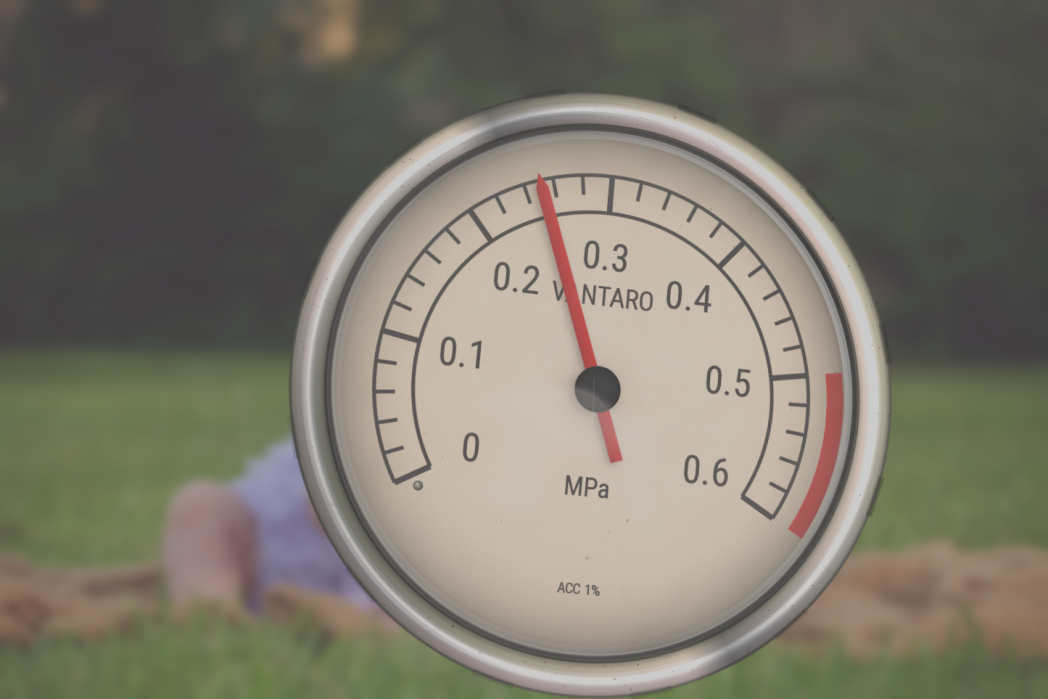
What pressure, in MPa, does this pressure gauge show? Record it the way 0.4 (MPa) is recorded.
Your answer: 0.25 (MPa)
